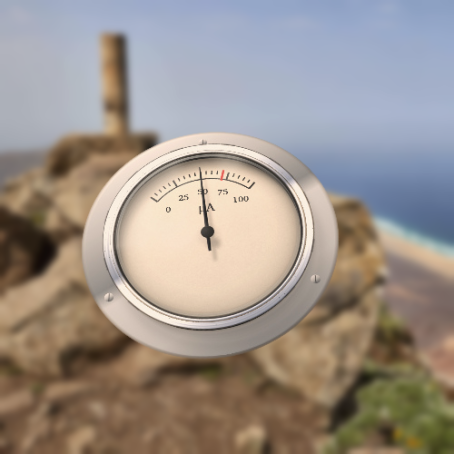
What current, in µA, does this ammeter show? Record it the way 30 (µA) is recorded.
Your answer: 50 (µA)
